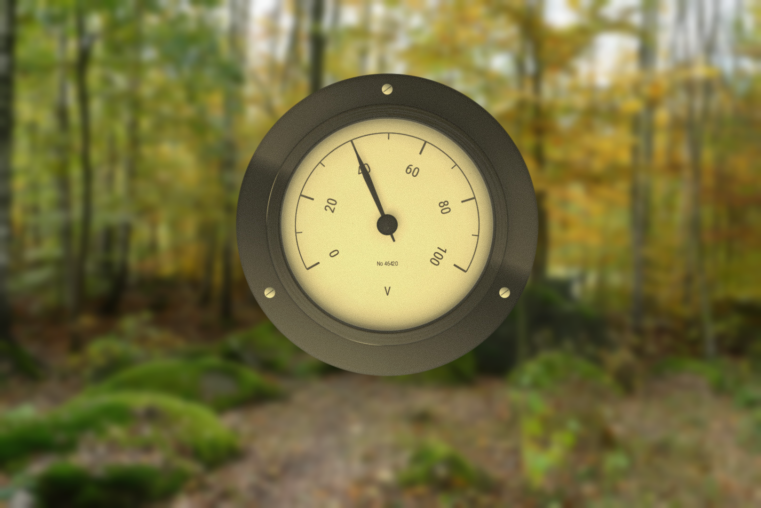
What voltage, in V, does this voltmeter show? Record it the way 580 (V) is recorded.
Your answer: 40 (V)
